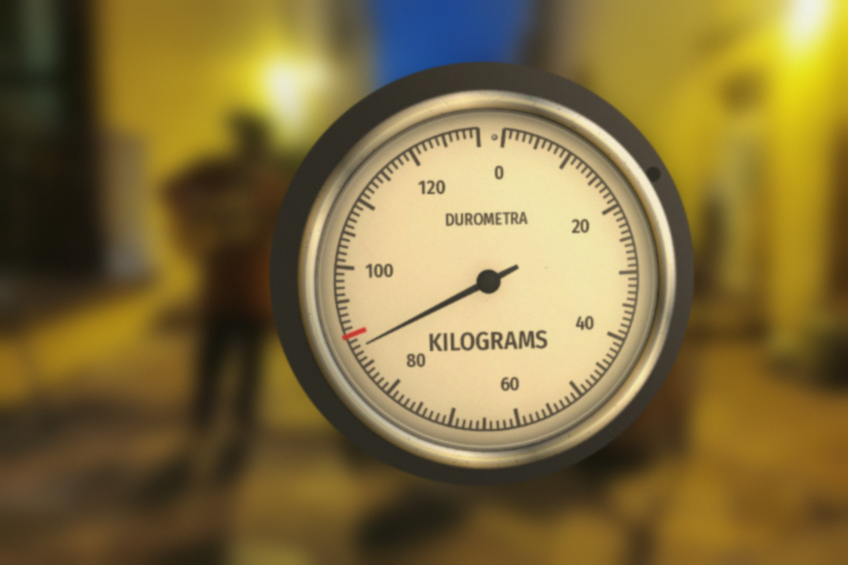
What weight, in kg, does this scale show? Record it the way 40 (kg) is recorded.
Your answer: 88 (kg)
